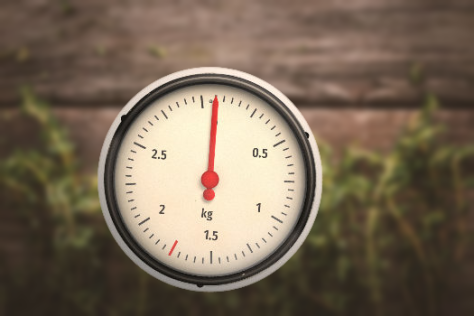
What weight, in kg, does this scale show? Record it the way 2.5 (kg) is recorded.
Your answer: 0 (kg)
